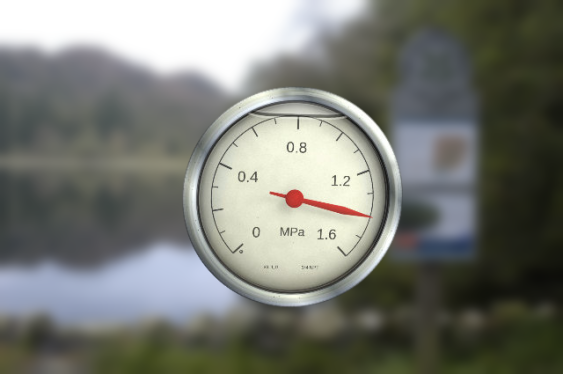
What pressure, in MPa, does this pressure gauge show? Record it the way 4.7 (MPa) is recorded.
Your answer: 1.4 (MPa)
